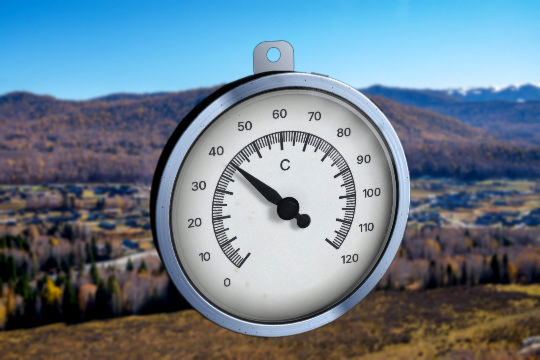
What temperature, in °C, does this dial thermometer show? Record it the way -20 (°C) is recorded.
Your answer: 40 (°C)
